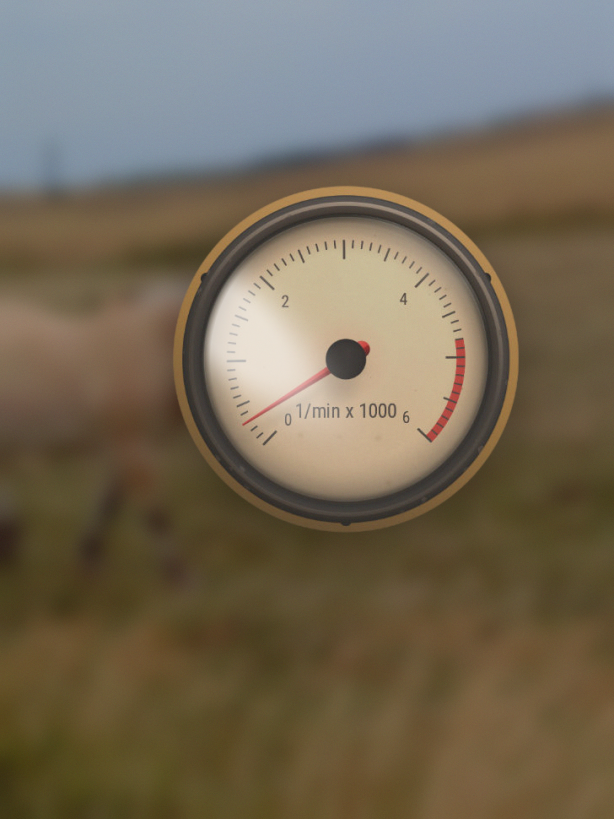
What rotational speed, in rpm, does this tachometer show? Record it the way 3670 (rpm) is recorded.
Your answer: 300 (rpm)
